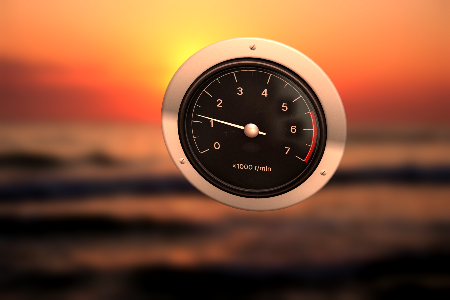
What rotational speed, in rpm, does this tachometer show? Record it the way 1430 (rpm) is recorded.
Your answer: 1250 (rpm)
